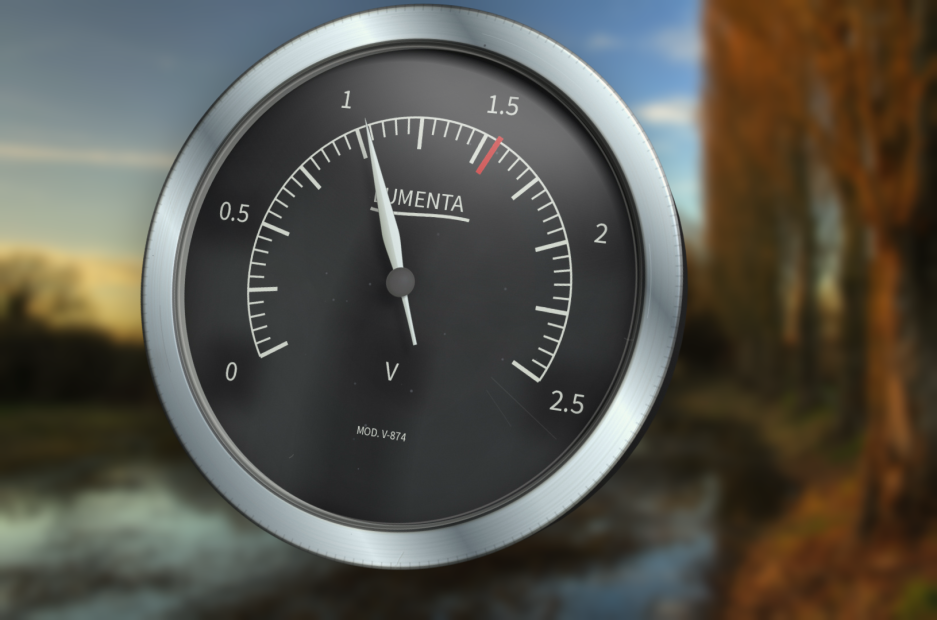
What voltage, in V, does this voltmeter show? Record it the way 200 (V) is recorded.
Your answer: 1.05 (V)
